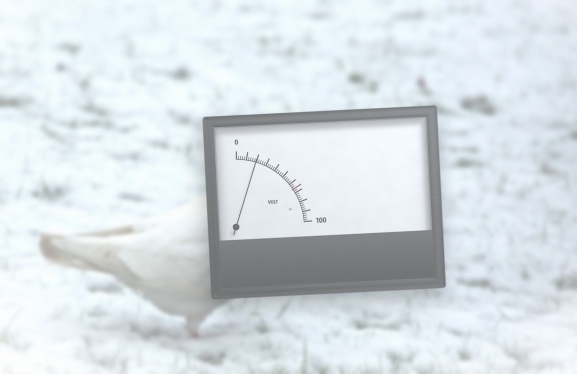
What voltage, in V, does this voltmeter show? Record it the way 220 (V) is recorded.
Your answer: 20 (V)
